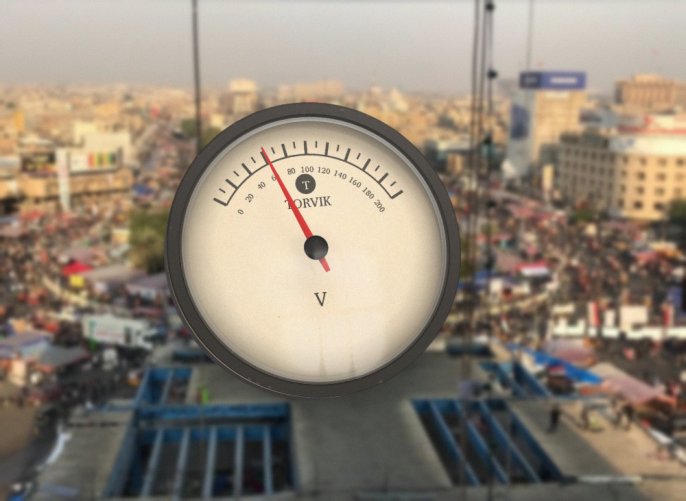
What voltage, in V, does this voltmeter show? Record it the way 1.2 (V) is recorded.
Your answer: 60 (V)
